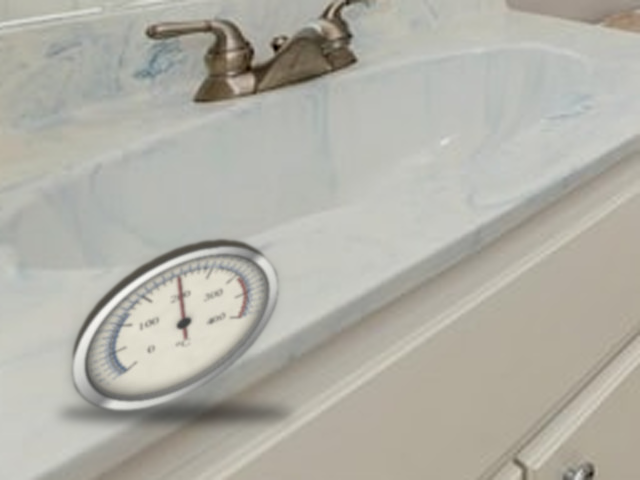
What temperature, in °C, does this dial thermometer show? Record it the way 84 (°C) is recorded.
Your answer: 200 (°C)
